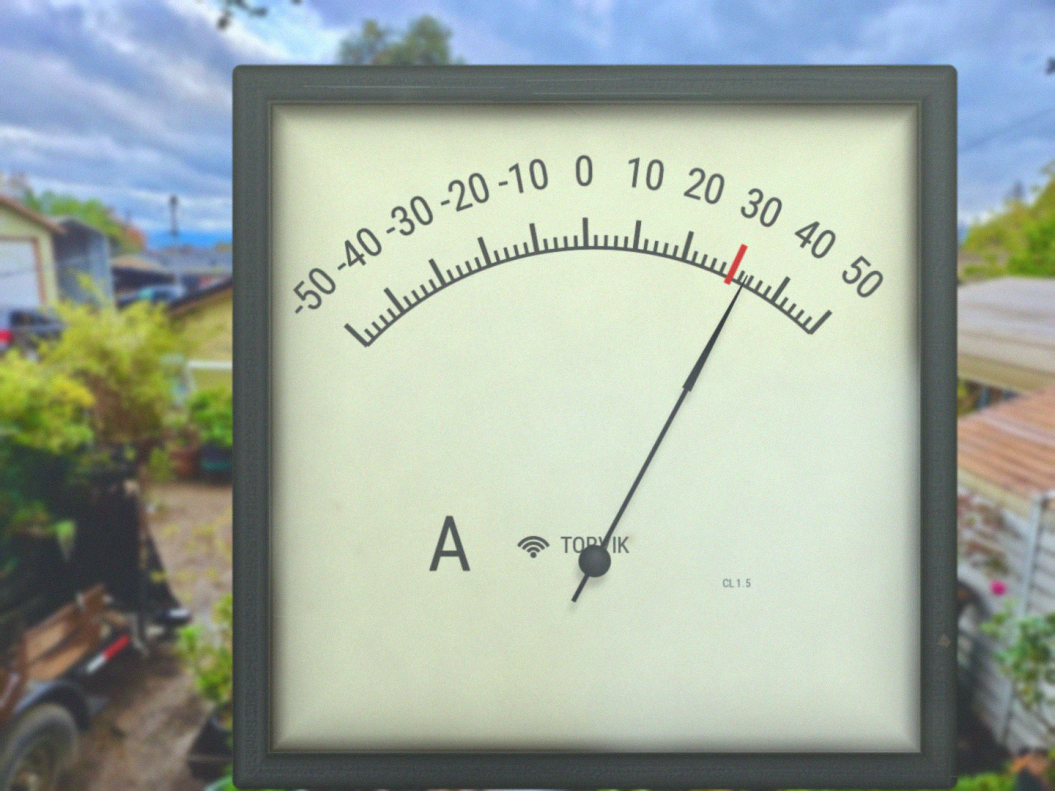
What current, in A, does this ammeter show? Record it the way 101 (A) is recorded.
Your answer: 33 (A)
